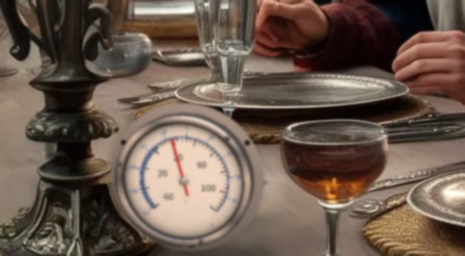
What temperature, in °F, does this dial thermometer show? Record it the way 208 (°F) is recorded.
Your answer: 20 (°F)
